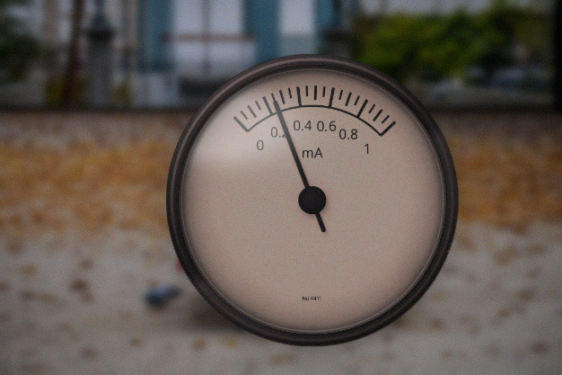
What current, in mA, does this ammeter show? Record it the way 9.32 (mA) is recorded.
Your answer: 0.25 (mA)
